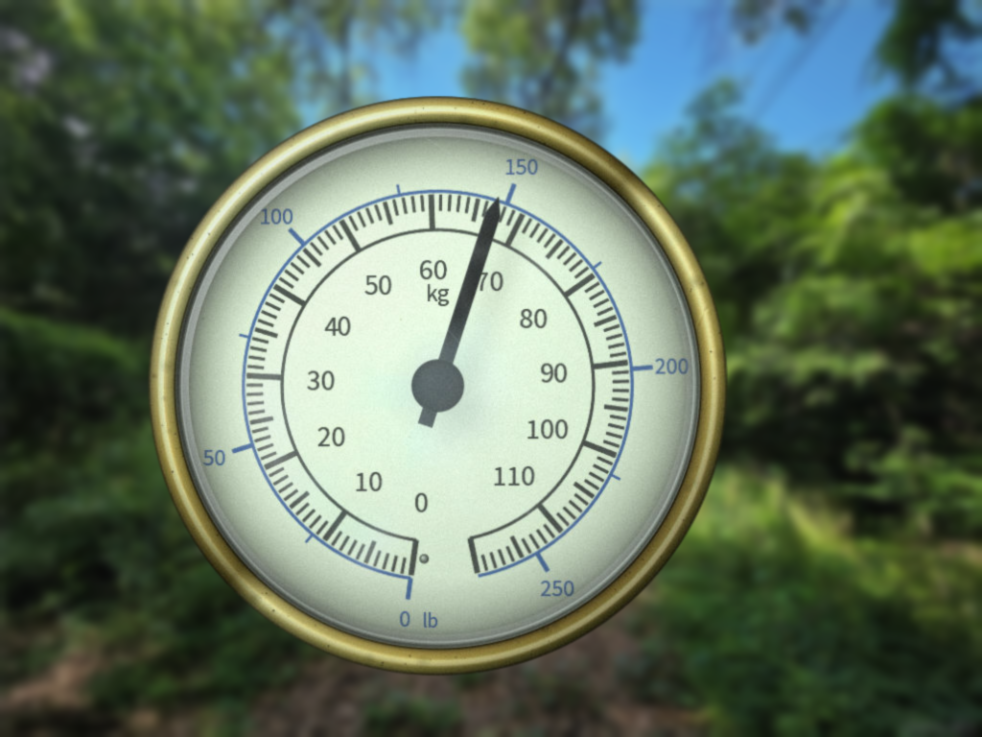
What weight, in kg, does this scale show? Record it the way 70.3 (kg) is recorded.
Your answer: 67 (kg)
